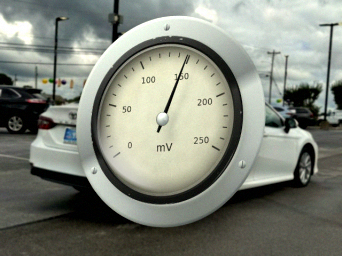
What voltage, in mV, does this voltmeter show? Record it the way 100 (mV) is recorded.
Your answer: 150 (mV)
